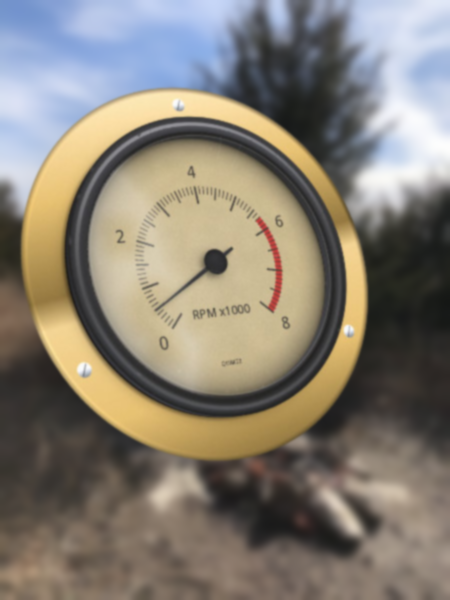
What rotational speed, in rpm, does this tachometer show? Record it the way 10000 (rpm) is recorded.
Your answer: 500 (rpm)
